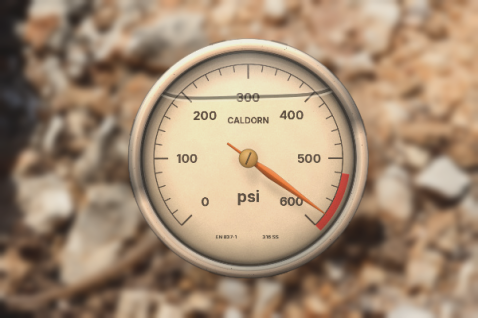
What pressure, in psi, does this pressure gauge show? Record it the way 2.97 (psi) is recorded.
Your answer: 580 (psi)
